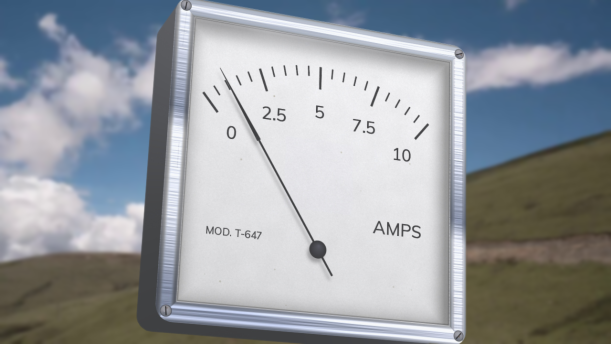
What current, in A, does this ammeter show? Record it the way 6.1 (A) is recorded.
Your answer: 1 (A)
